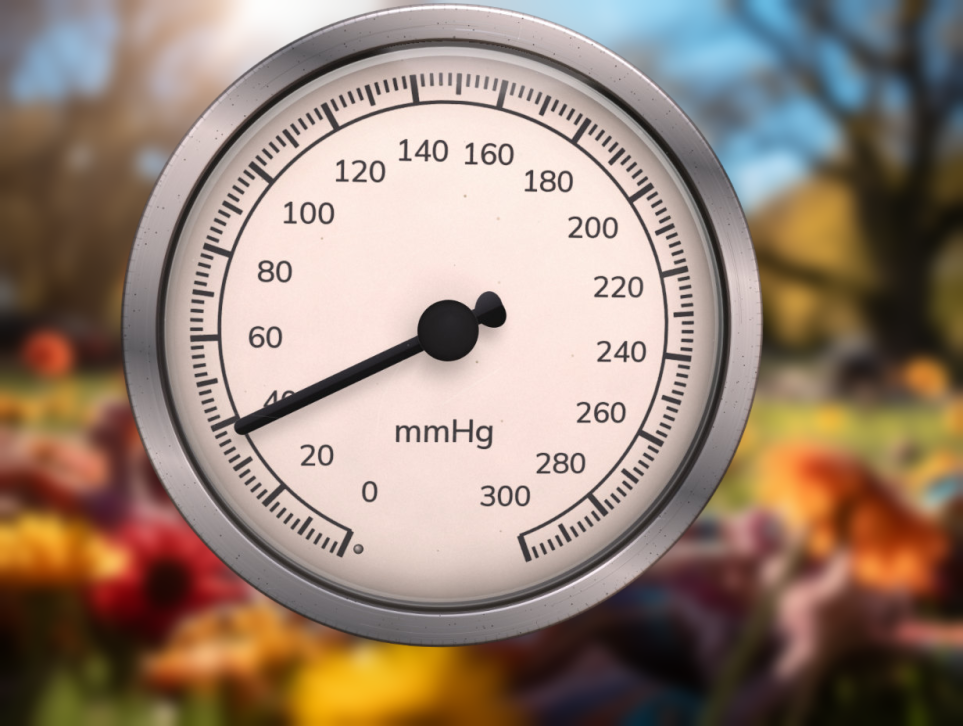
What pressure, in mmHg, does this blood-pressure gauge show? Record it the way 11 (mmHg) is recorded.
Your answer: 38 (mmHg)
